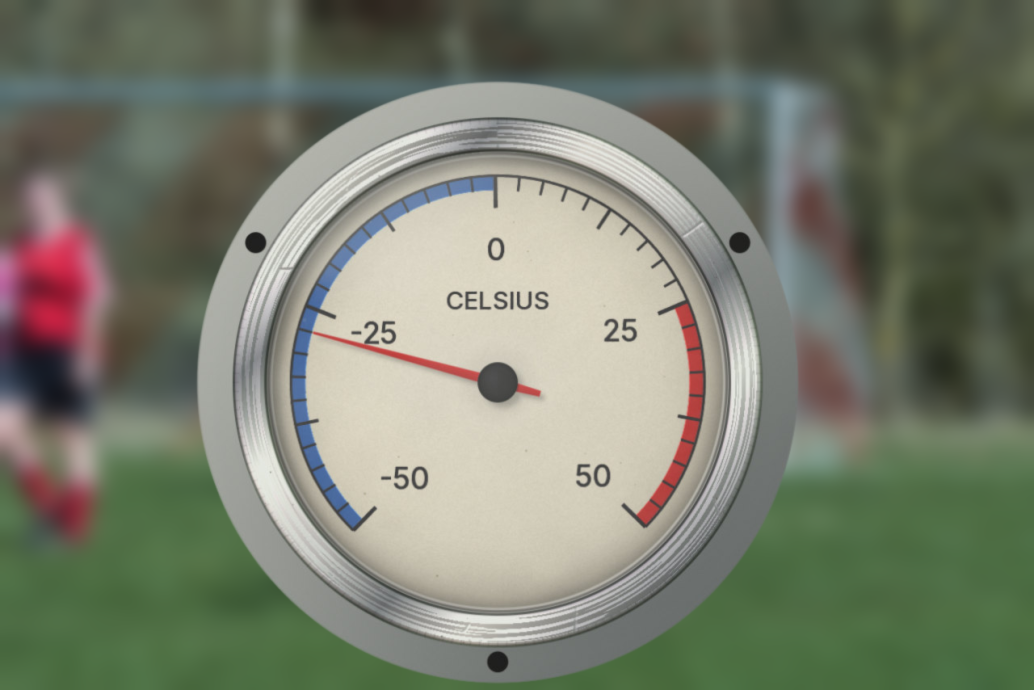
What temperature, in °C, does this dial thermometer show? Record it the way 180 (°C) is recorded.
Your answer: -27.5 (°C)
